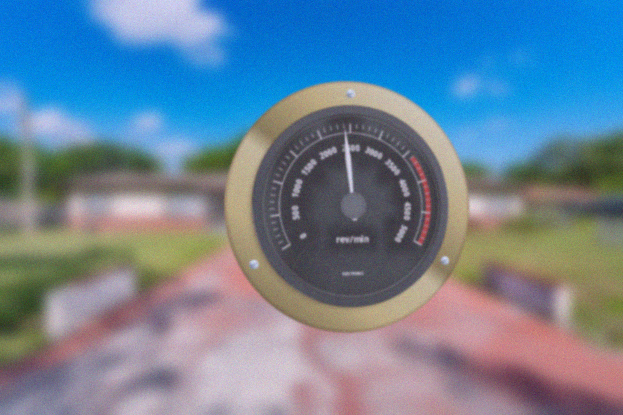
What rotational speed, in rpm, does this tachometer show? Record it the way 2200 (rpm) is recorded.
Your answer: 2400 (rpm)
